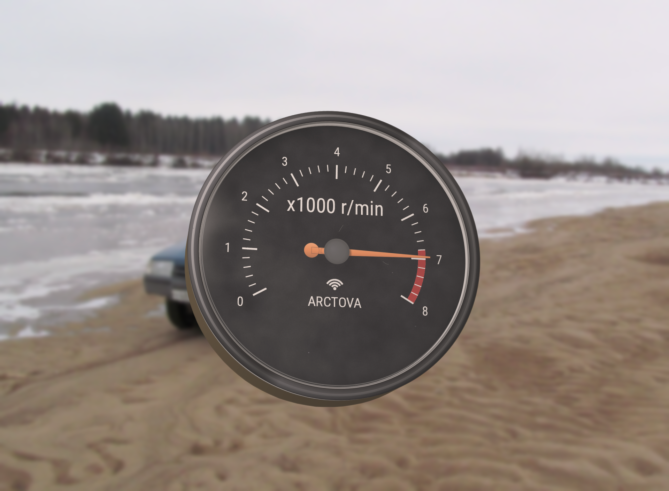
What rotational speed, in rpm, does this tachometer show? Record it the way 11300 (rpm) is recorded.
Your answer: 7000 (rpm)
